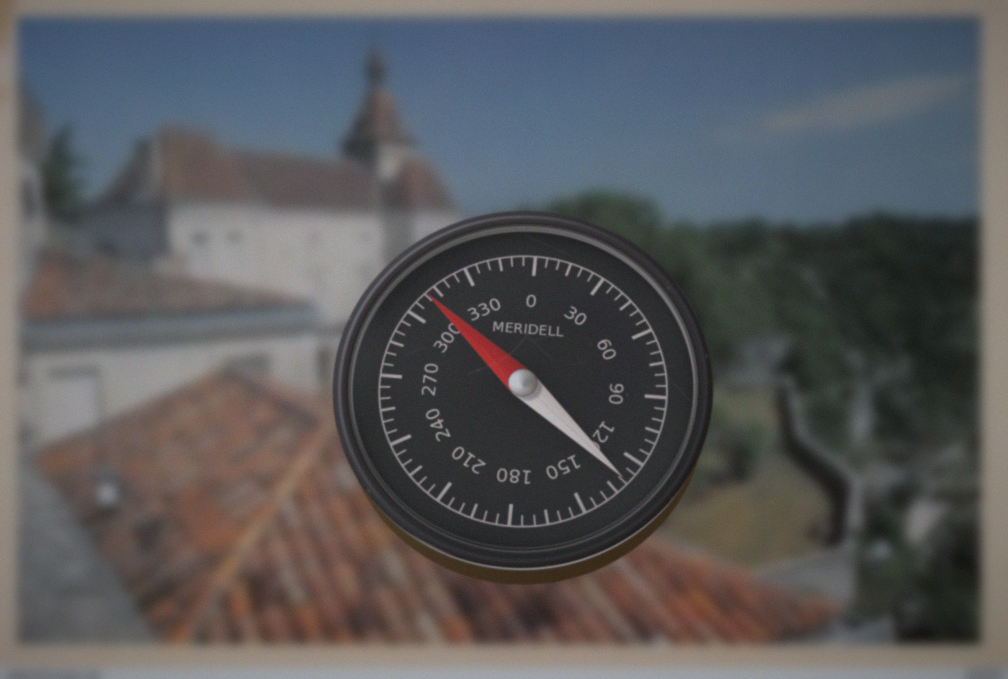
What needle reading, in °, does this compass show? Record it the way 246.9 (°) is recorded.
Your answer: 310 (°)
